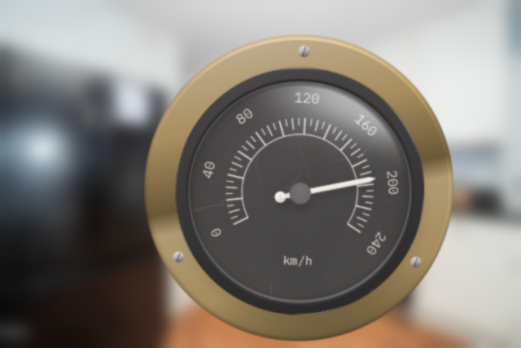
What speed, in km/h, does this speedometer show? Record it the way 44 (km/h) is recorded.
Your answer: 195 (km/h)
